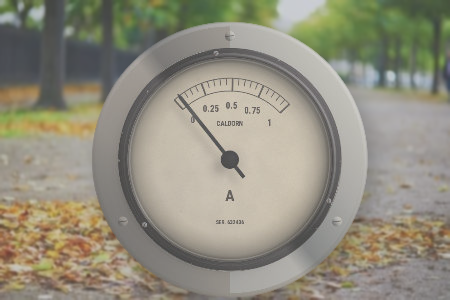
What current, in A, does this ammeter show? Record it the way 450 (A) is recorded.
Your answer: 0.05 (A)
